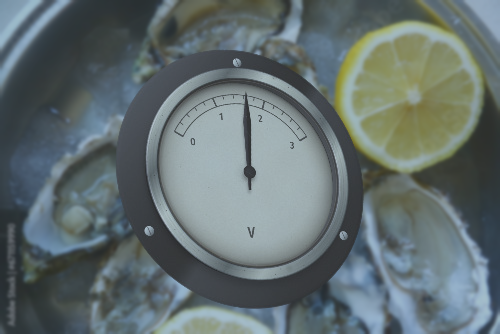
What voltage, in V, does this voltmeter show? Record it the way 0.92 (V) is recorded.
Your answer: 1.6 (V)
